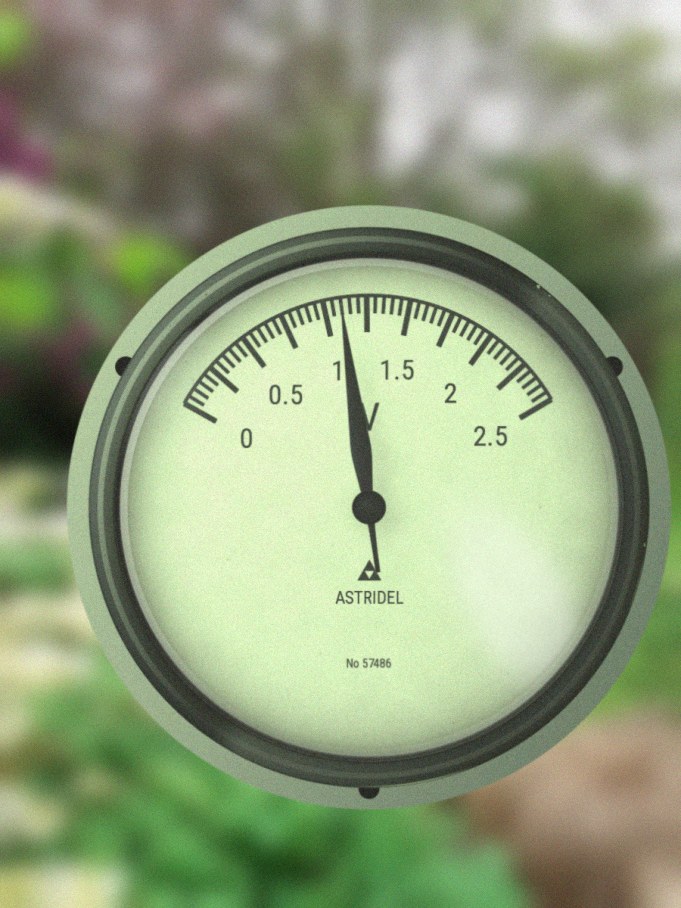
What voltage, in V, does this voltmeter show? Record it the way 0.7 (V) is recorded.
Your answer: 1.1 (V)
